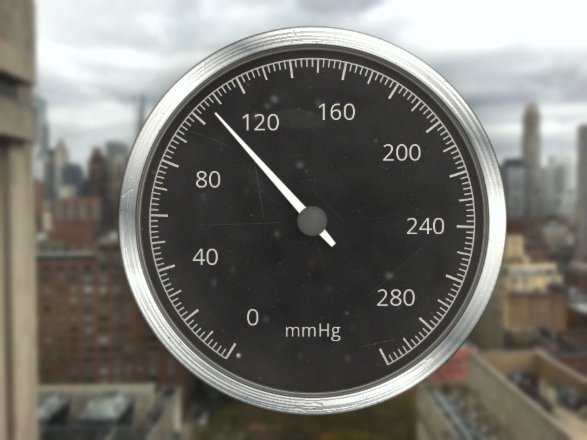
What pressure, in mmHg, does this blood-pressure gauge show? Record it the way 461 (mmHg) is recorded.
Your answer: 106 (mmHg)
